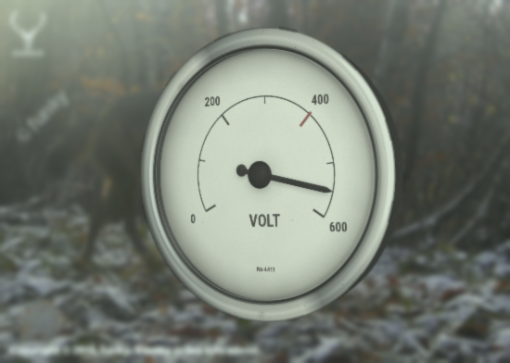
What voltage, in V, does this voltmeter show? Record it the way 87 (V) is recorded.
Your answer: 550 (V)
